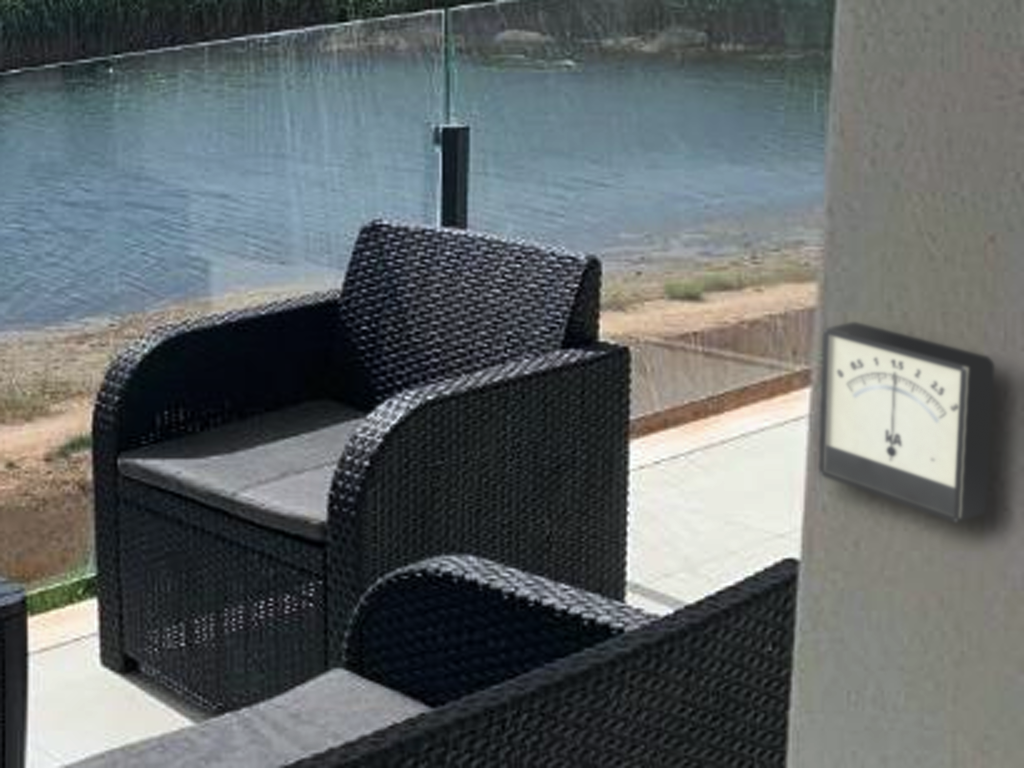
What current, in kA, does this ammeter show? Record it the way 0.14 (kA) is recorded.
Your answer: 1.5 (kA)
